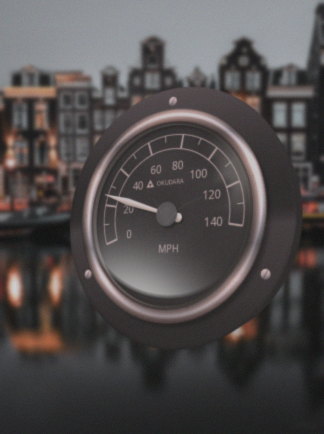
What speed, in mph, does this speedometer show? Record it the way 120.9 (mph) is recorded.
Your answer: 25 (mph)
